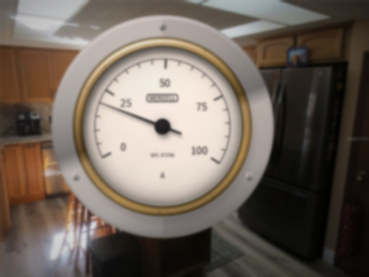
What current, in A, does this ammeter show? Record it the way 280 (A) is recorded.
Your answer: 20 (A)
